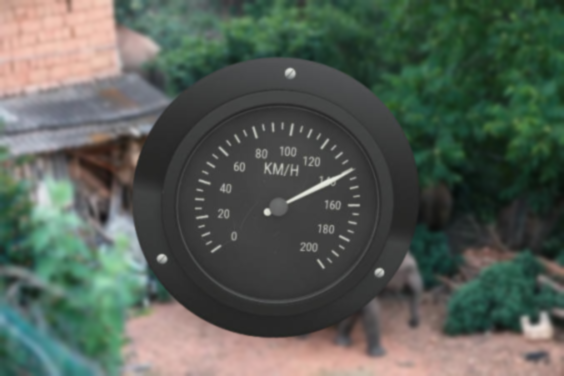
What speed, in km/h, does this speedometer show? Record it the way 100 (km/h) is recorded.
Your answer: 140 (km/h)
